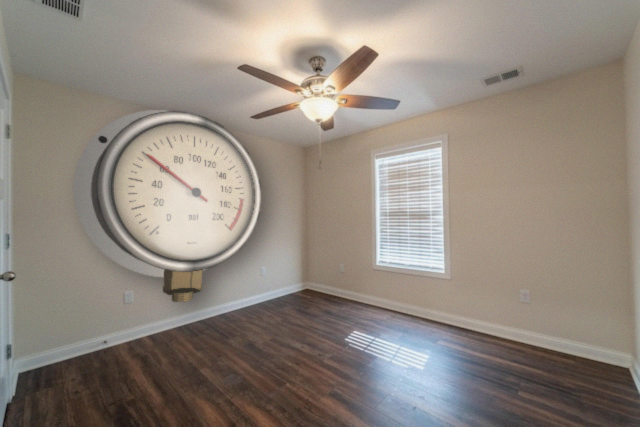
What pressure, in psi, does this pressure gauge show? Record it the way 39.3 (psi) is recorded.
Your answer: 60 (psi)
